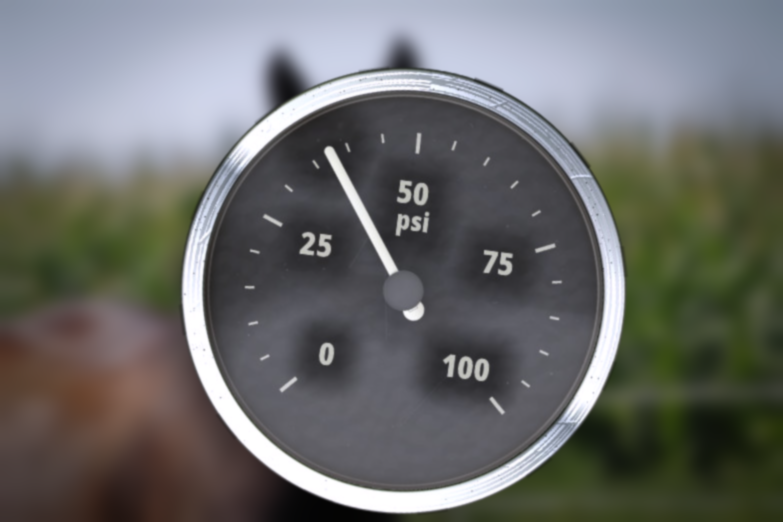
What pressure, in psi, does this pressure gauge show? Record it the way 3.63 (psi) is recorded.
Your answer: 37.5 (psi)
